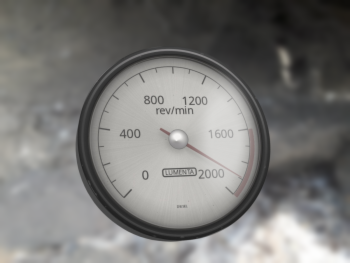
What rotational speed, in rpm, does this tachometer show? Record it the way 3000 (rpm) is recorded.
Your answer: 1900 (rpm)
